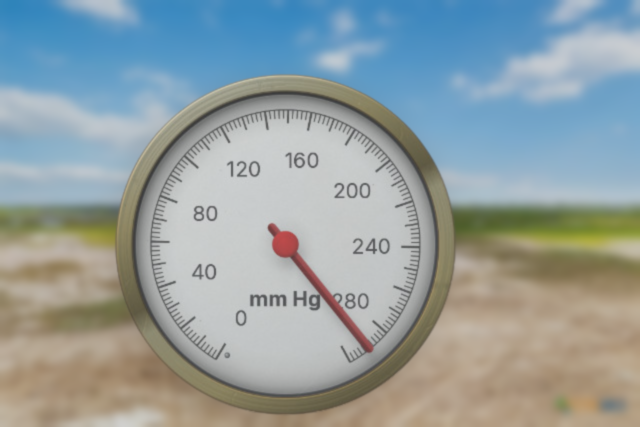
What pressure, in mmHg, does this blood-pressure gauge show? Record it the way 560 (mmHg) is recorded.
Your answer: 290 (mmHg)
